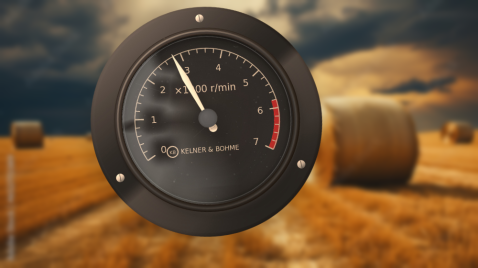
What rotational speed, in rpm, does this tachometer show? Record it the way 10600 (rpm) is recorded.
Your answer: 2800 (rpm)
